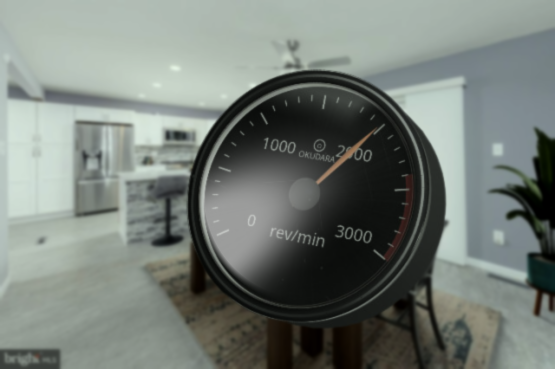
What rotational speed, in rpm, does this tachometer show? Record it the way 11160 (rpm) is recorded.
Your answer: 2000 (rpm)
